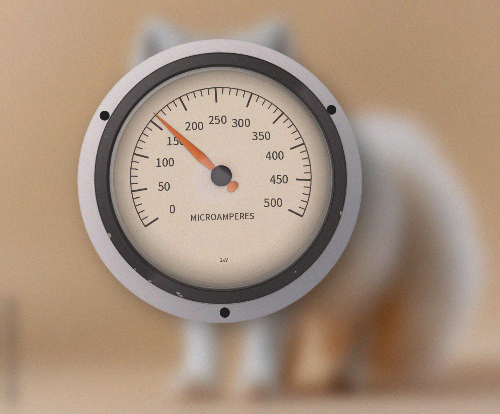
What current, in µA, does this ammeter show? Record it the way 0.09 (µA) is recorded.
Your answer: 160 (µA)
